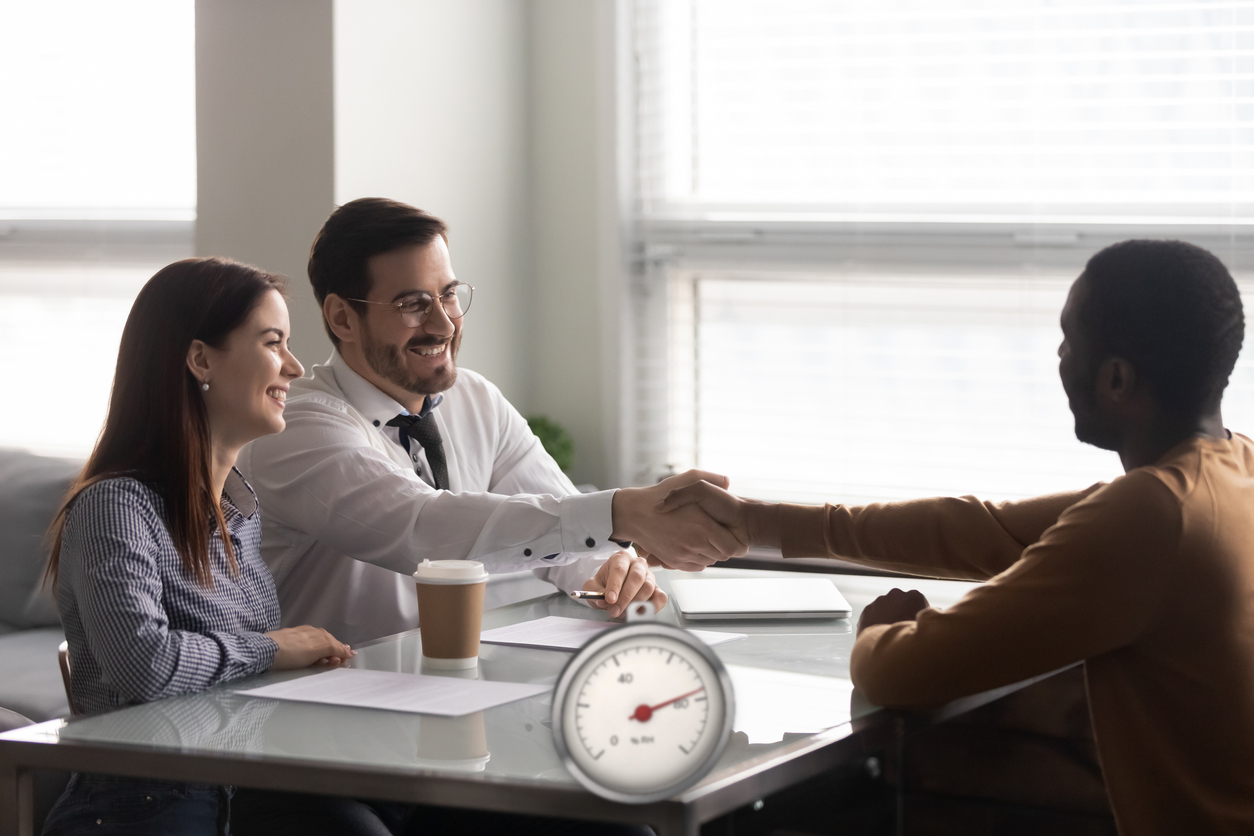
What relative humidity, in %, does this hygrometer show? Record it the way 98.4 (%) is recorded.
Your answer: 76 (%)
